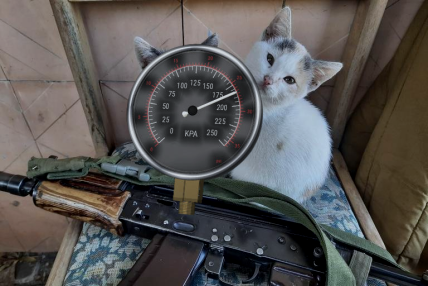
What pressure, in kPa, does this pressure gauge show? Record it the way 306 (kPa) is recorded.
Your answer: 185 (kPa)
